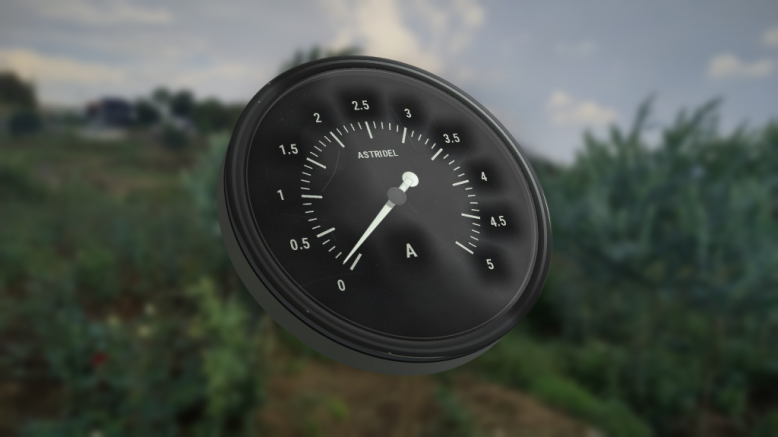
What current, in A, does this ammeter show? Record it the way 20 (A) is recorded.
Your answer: 0.1 (A)
